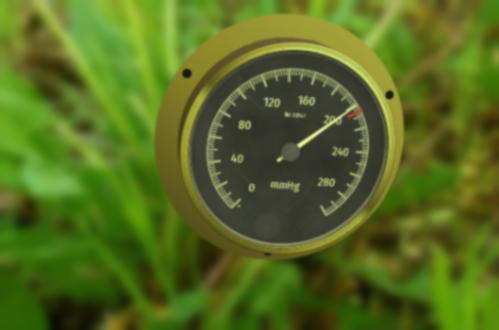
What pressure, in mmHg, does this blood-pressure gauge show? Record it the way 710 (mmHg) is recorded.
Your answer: 200 (mmHg)
